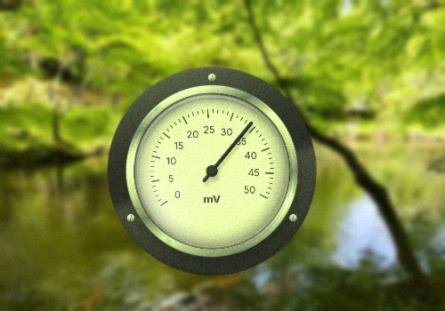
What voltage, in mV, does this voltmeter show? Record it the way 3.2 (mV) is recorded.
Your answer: 34 (mV)
